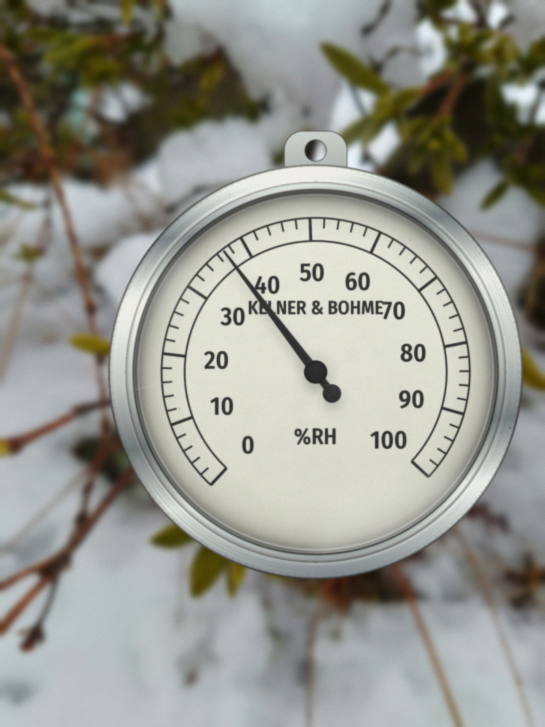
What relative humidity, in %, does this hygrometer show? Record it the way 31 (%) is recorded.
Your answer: 37 (%)
